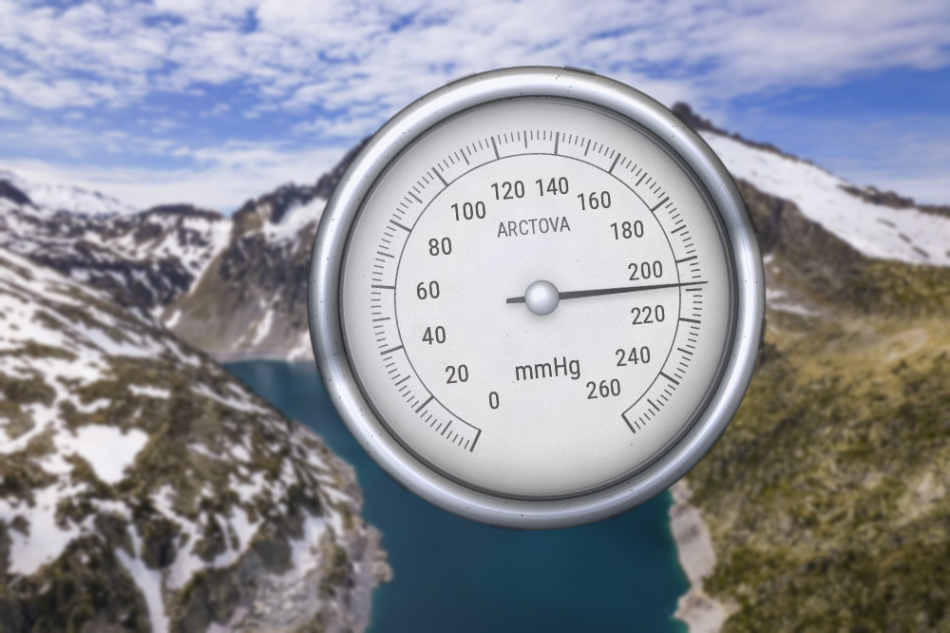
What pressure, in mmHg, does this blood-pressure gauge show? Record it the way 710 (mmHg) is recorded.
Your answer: 208 (mmHg)
